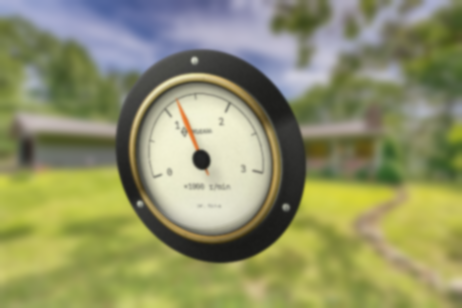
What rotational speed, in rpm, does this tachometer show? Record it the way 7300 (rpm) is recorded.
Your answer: 1250 (rpm)
